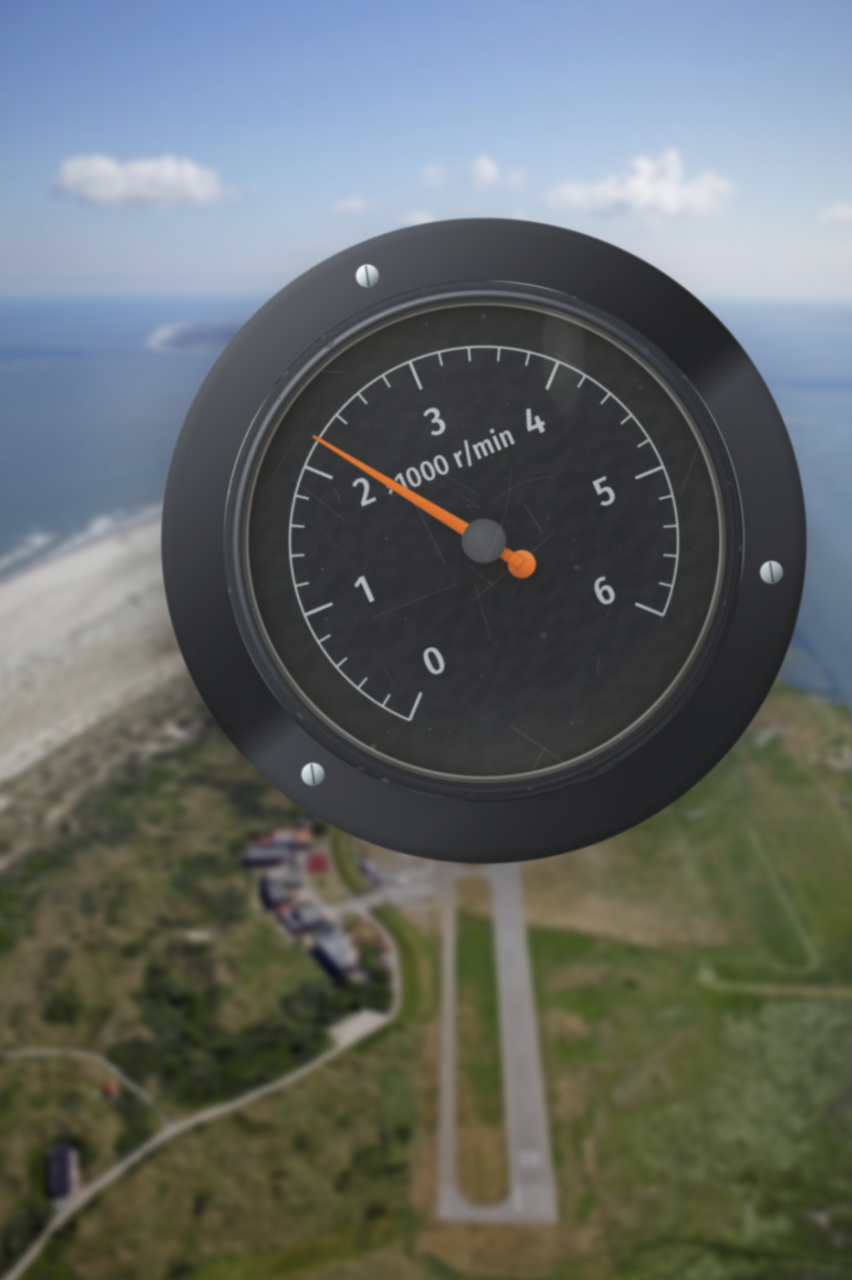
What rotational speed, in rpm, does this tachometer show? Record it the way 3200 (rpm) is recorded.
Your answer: 2200 (rpm)
